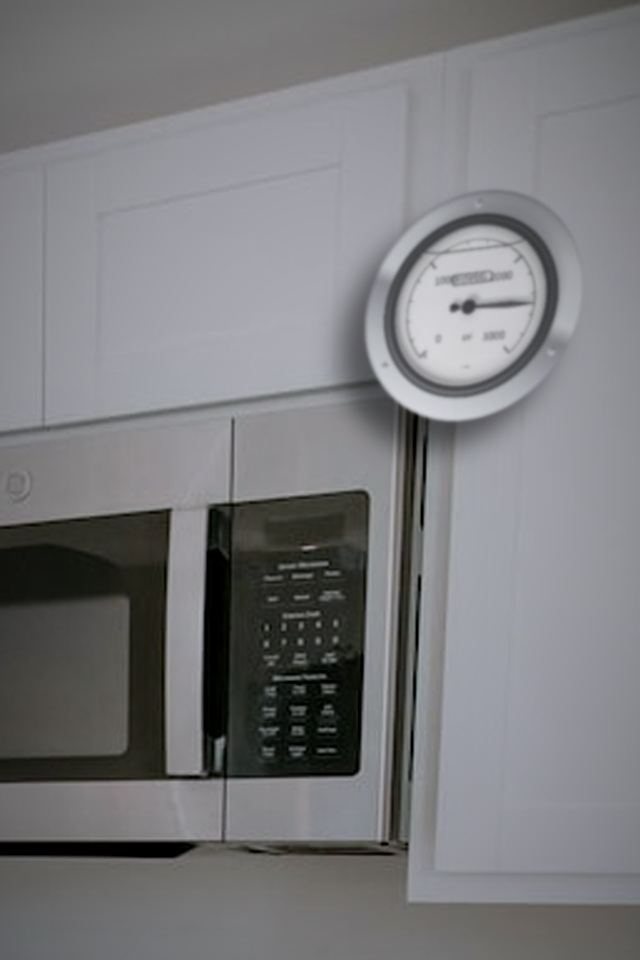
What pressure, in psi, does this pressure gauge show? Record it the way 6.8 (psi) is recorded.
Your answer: 2500 (psi)
